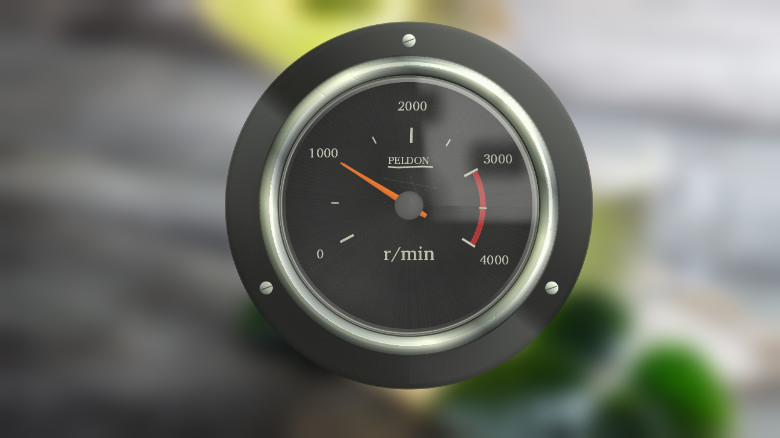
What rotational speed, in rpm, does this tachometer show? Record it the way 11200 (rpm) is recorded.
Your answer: 1000 (rpm)
